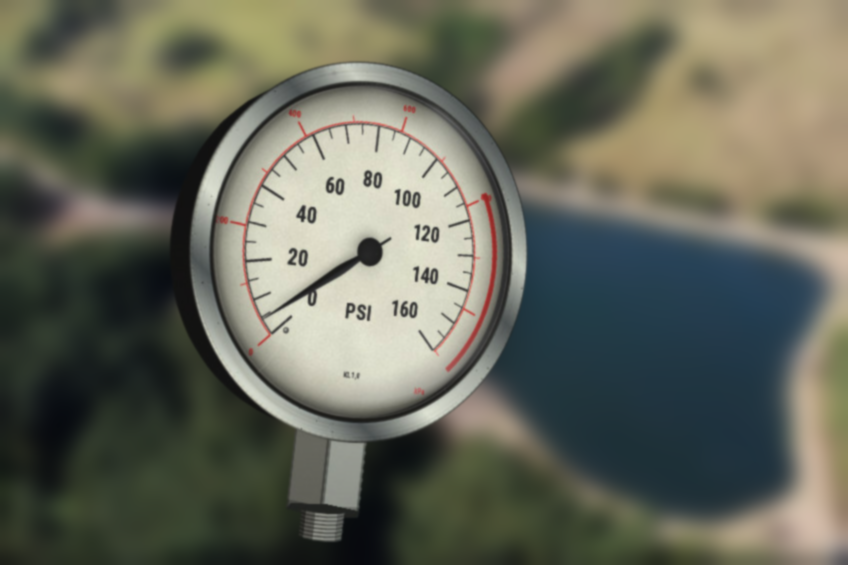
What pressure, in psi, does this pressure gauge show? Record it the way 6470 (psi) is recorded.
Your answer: 5 (psi)
